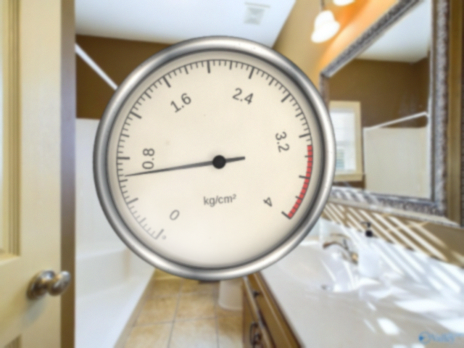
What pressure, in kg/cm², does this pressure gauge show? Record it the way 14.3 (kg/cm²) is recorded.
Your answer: 0.65 (kg/cm²)
